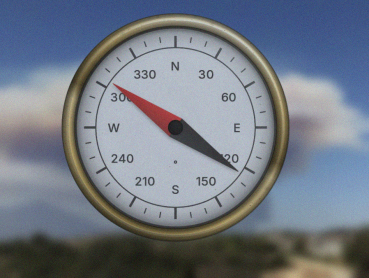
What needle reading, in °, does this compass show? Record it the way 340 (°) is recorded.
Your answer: 305 (°)
